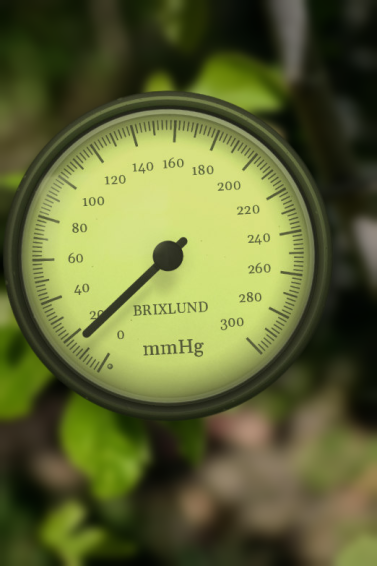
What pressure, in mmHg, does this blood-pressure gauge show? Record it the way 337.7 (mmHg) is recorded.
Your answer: 16 (mmHg)
